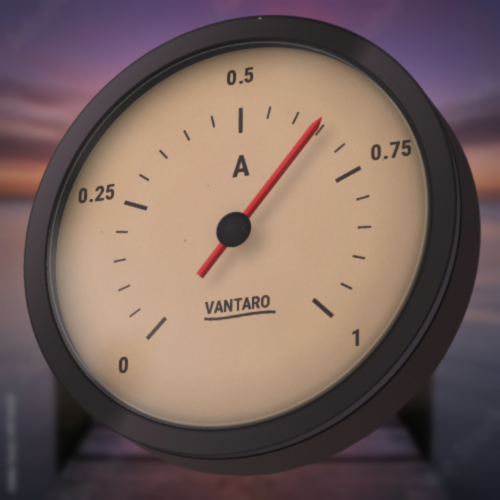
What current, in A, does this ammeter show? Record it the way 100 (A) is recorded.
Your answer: 0.65 (A)
